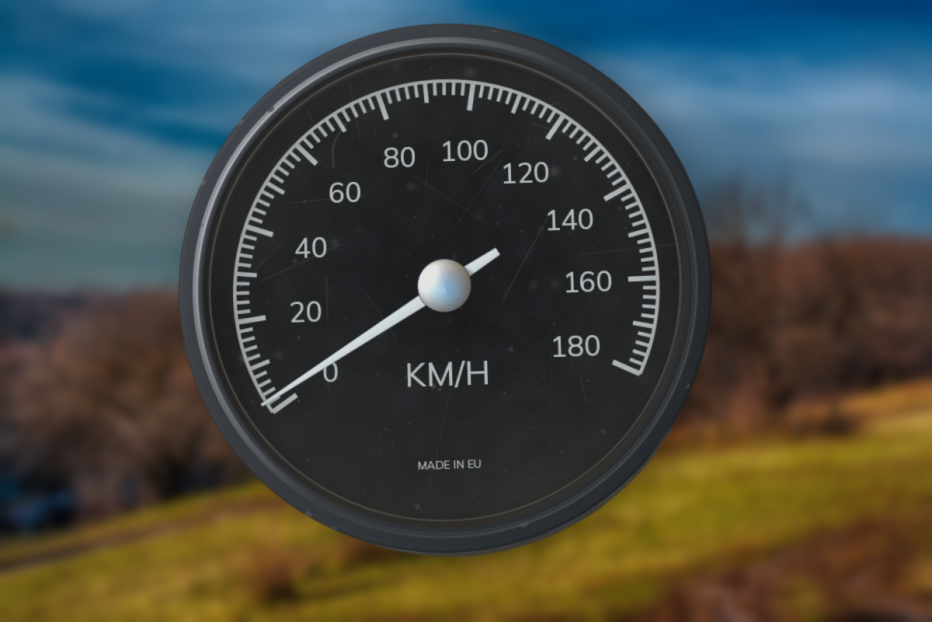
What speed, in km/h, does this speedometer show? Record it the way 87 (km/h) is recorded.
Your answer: 2 (km/h)
